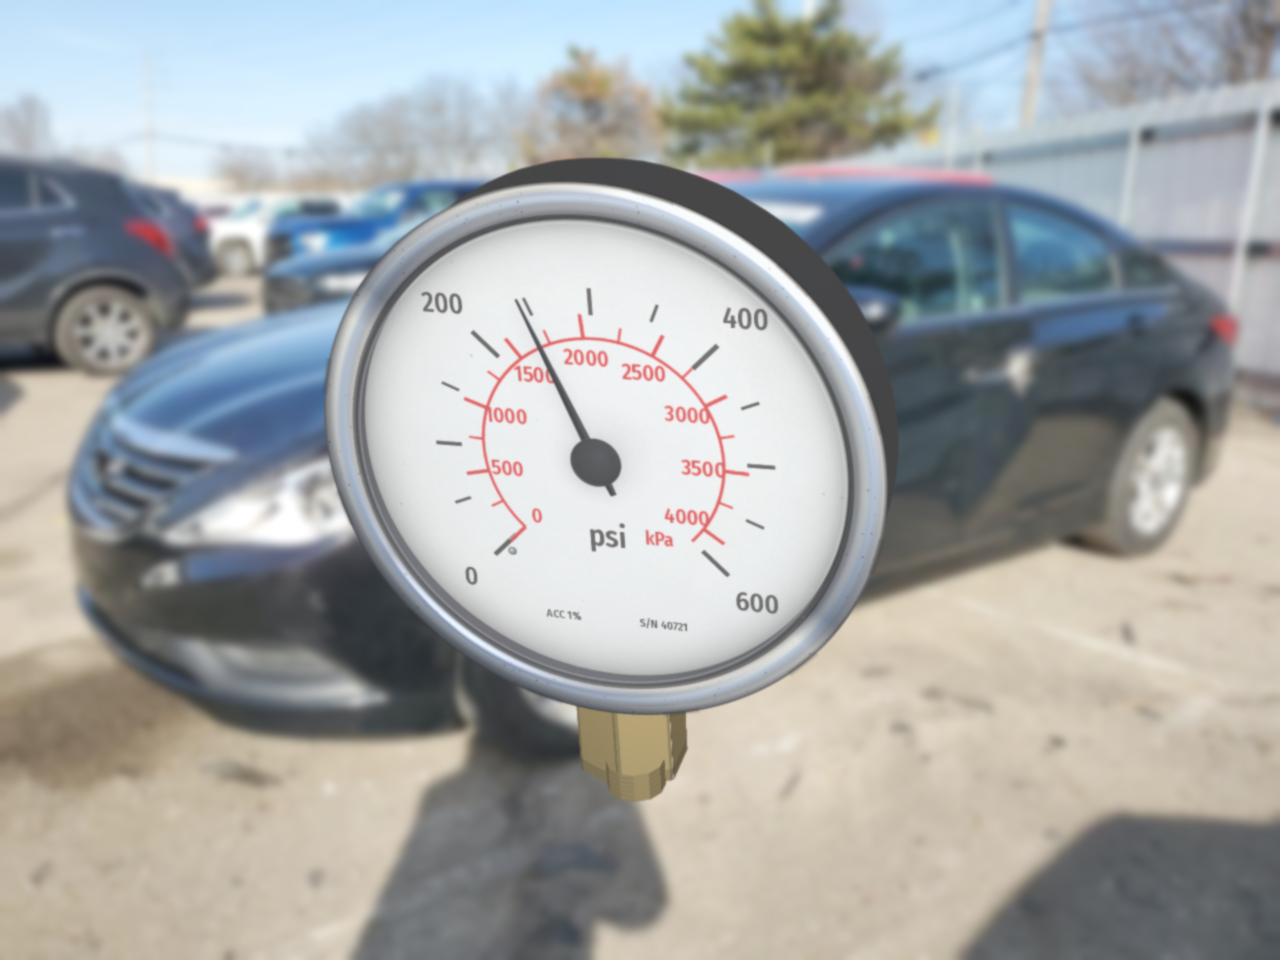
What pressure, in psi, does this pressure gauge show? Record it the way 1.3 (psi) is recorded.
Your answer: 250 (psi)
